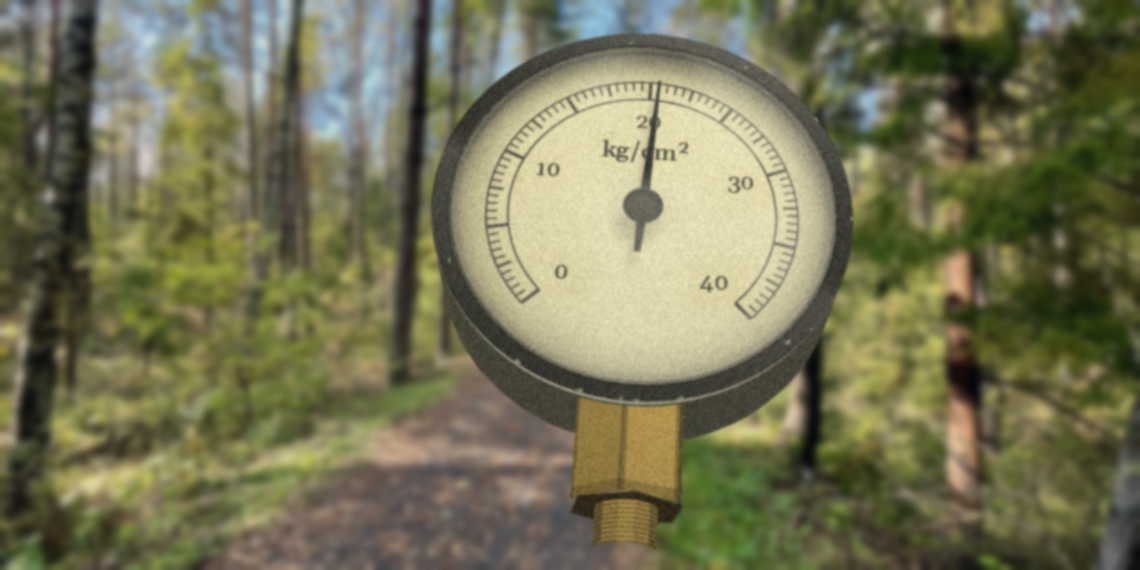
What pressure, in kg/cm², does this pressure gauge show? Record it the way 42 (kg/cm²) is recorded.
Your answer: 20.5 (kg/cm²)
